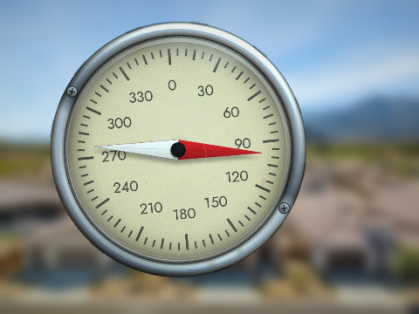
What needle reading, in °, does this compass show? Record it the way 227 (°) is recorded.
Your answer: 97.5 (°)
